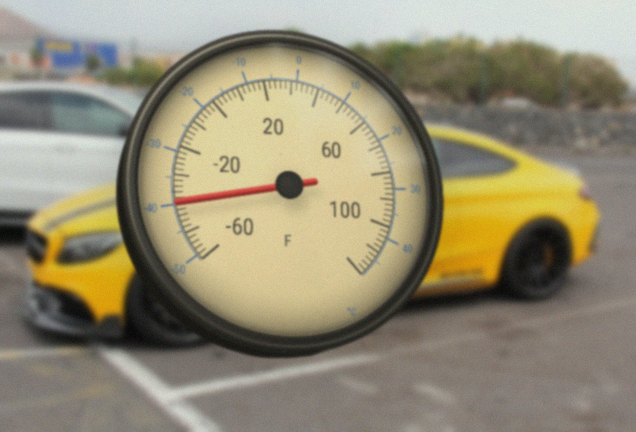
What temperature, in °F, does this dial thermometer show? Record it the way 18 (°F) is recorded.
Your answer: -40 (°F)
